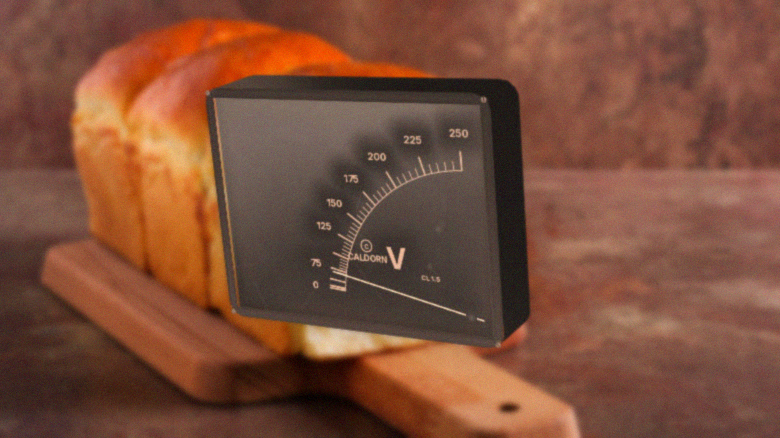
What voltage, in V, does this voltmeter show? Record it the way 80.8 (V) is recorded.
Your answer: 75 (V)
